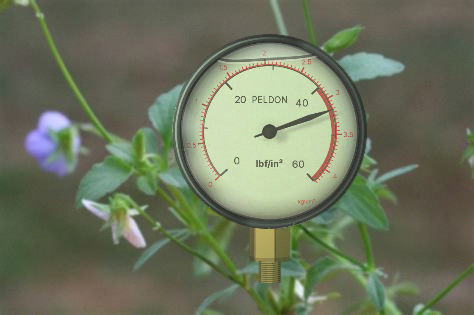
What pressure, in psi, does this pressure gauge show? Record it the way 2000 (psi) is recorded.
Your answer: 45 (psi)
